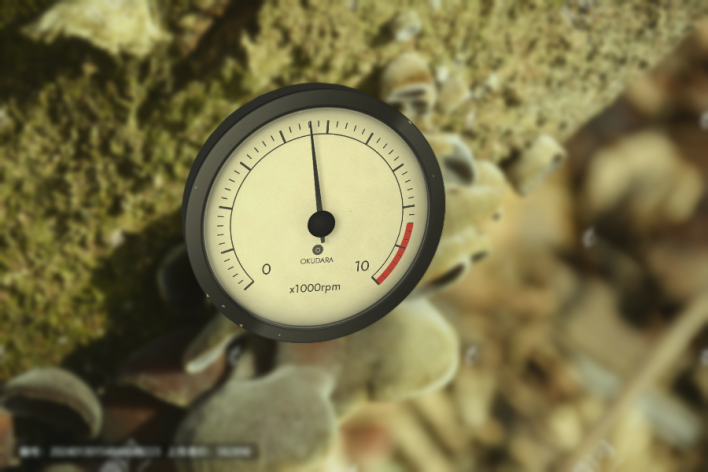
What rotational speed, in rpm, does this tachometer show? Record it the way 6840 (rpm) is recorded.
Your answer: 4600 (rpm)
